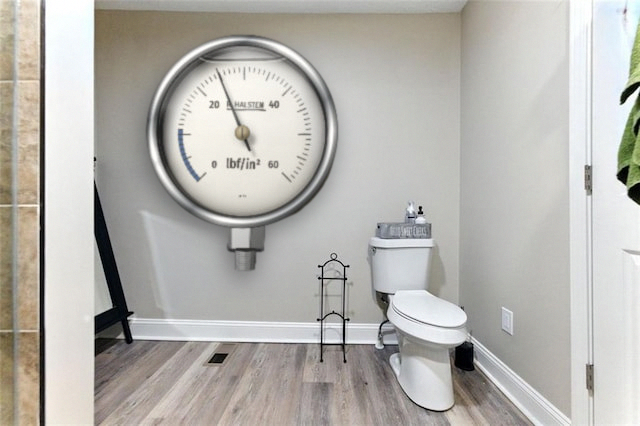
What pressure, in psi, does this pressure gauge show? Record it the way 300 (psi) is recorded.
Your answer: 25 (psi)
